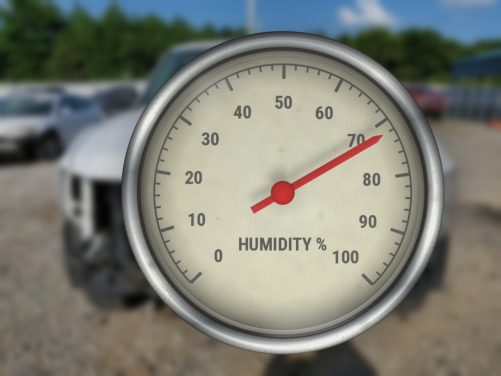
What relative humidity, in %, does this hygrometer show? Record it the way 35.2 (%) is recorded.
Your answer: 72 (%)
